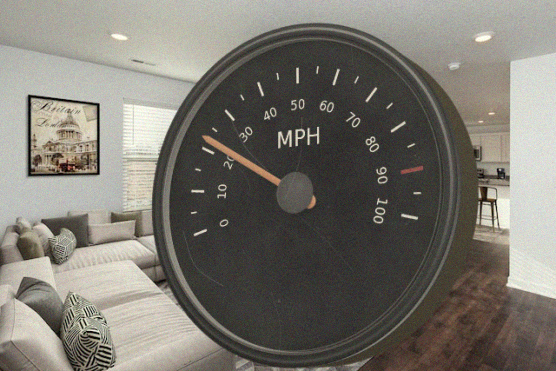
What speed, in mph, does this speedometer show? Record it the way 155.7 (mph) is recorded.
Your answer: 22.5 (mph)
